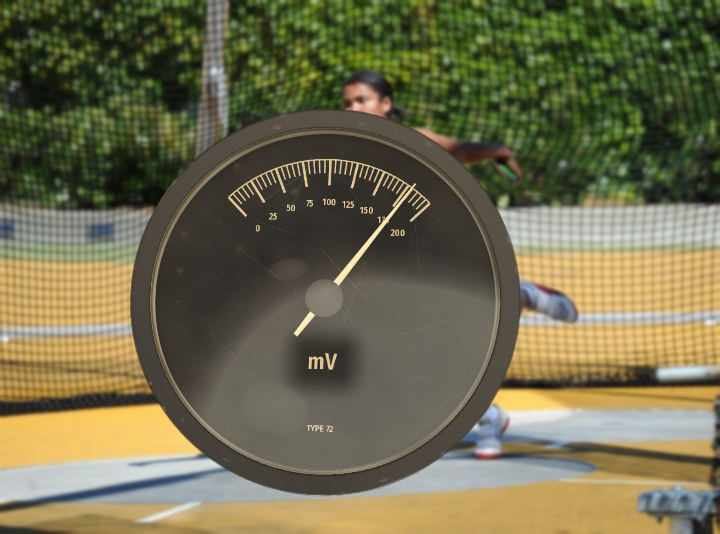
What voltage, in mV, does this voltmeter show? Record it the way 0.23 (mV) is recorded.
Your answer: 180 (mV)
